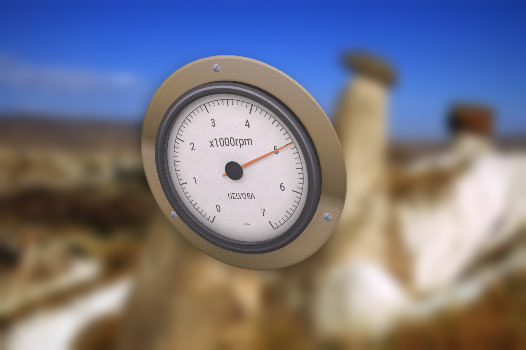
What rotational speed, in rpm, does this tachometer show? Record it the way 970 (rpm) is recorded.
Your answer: 5000 (rpm)
